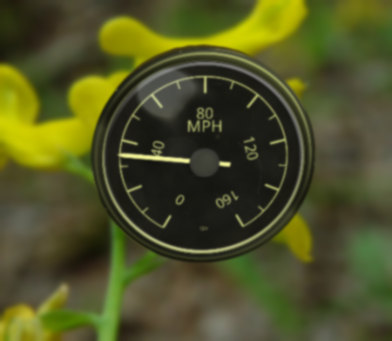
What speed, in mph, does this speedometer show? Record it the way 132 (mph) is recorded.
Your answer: 35 (mph)
